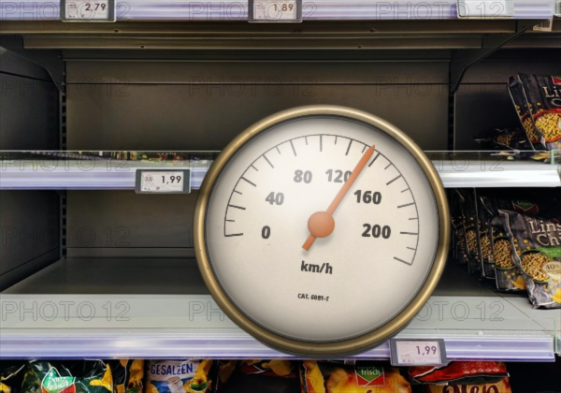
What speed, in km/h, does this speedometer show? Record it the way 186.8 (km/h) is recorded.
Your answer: 135 (km/h)
